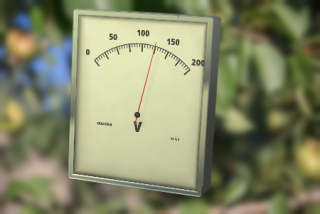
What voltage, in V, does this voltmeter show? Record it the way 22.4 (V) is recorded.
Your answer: 125 (V)
